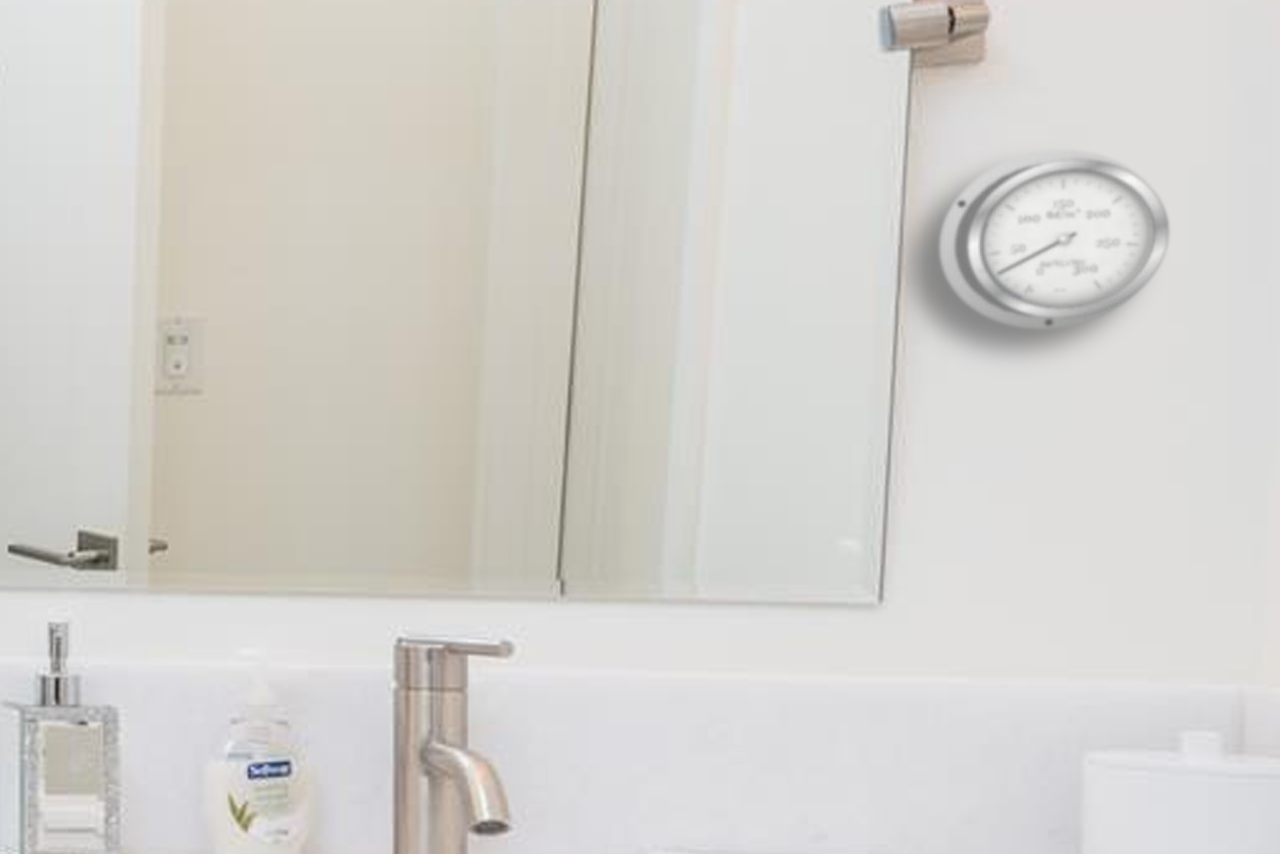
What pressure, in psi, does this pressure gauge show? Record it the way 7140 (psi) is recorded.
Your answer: 30 (psi)
